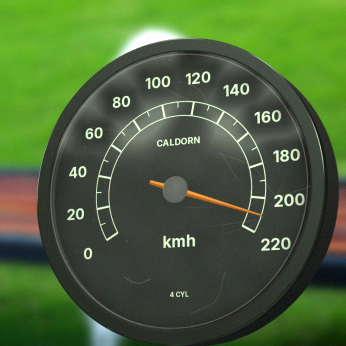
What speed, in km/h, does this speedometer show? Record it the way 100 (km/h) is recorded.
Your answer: 210 (km/h)
